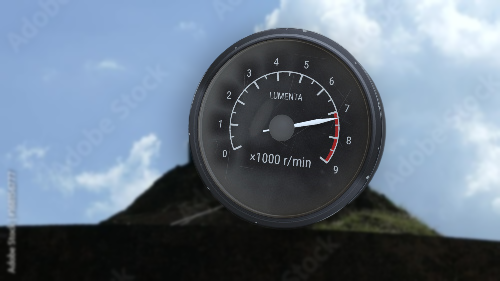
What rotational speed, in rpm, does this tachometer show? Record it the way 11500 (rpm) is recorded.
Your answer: 7250 (rpm)
